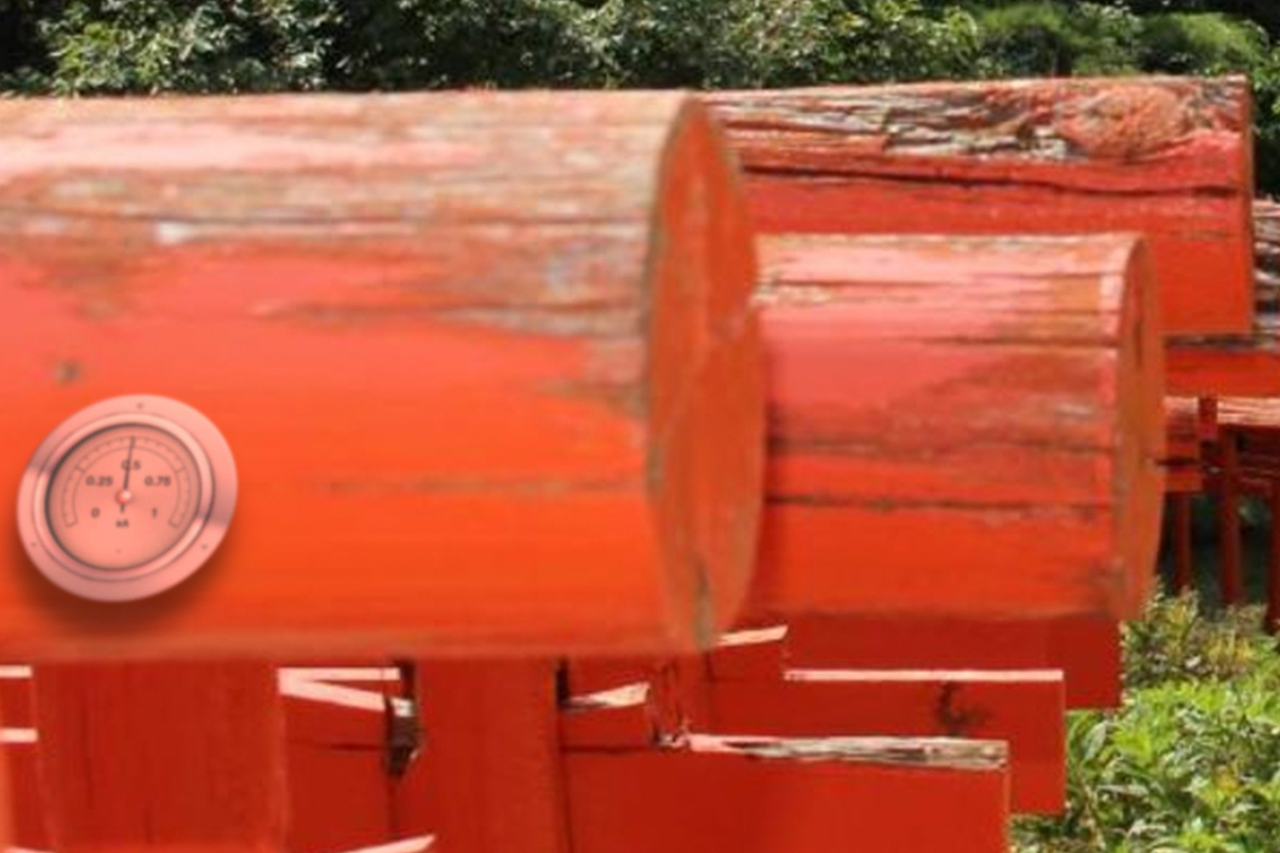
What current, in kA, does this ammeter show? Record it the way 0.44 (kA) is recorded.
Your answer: 0.5 (kA)
